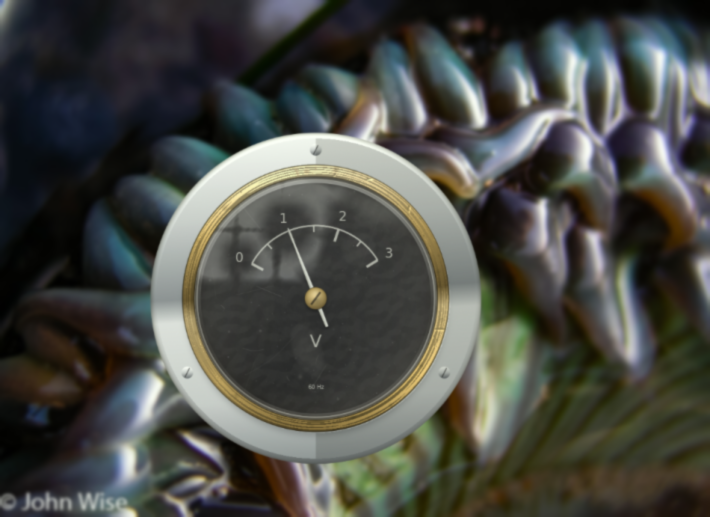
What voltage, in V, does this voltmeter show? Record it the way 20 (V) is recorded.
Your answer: 1 (V)
